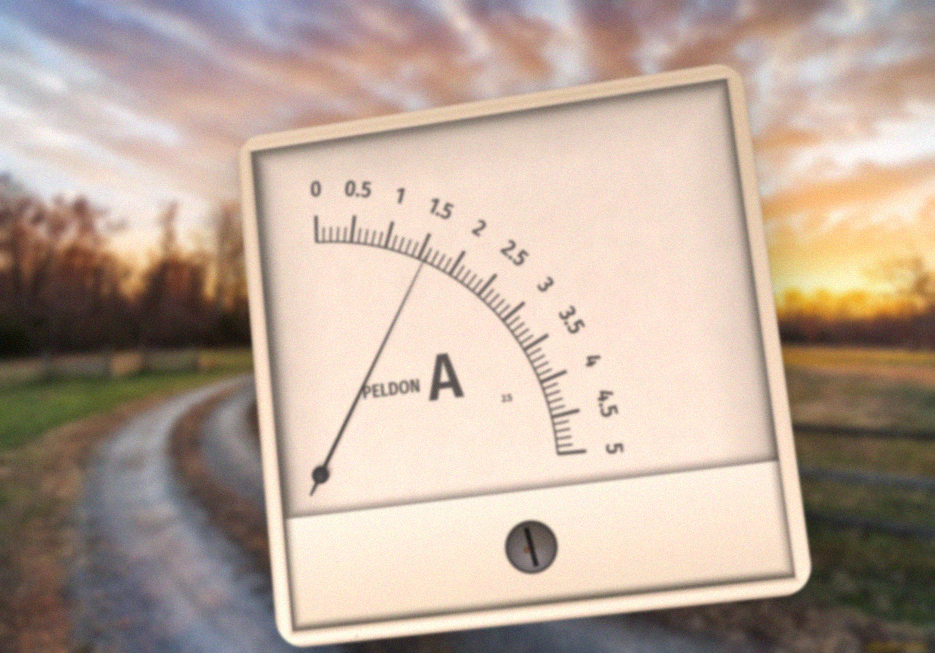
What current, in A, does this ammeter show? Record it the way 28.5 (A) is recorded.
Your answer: 1.6 (A)
